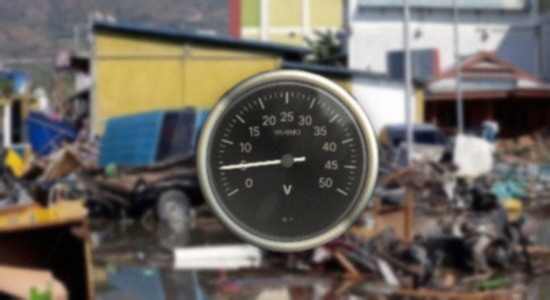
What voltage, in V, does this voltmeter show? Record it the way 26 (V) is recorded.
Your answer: 5 (V)
